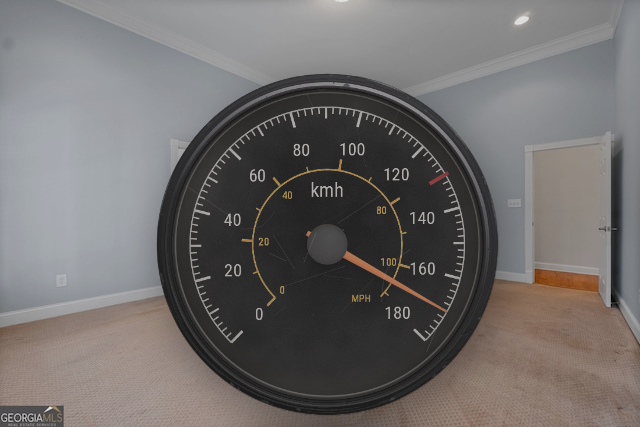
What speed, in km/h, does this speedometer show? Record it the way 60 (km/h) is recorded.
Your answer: 170 (km/h)
